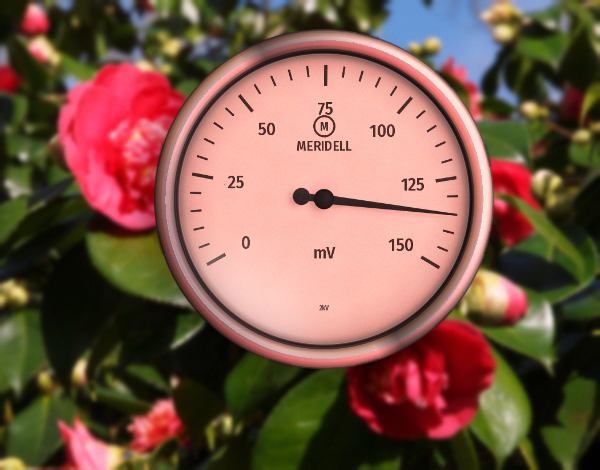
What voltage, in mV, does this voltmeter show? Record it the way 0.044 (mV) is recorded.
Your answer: 135 (mV)
